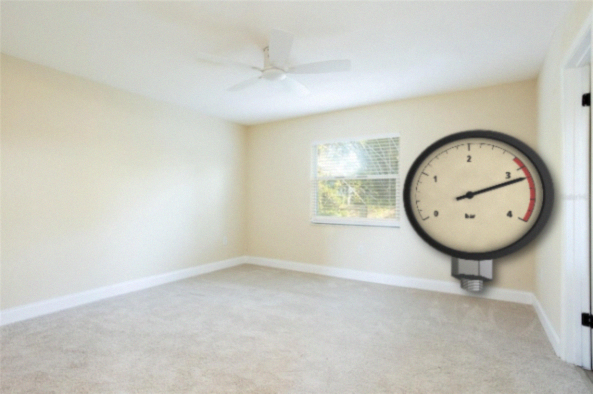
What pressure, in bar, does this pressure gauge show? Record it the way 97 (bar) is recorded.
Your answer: 3.2 (bar)
